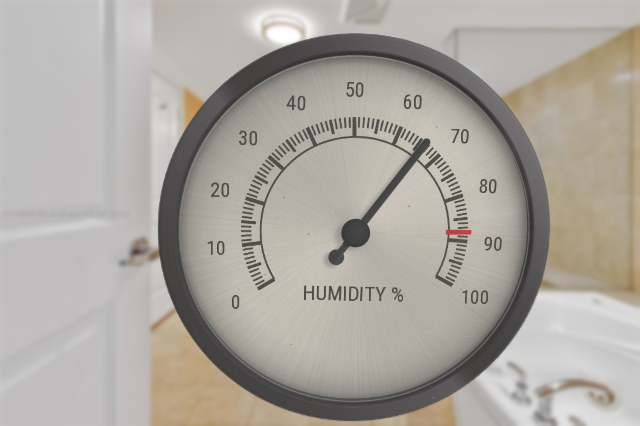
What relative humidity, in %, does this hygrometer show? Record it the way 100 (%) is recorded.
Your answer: 66 (%)
